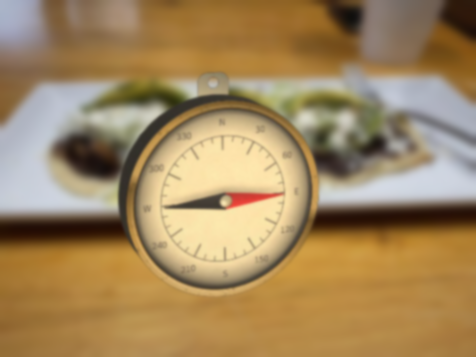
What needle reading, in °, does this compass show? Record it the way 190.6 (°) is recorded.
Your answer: 90 (°)
